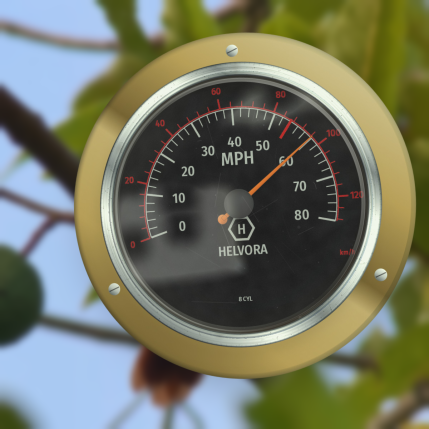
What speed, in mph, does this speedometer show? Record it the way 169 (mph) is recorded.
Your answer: 60 (mph)
